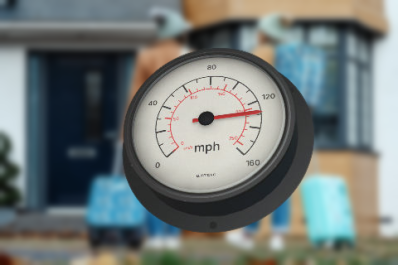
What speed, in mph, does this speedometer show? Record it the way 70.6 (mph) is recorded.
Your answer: 130 (mph)
